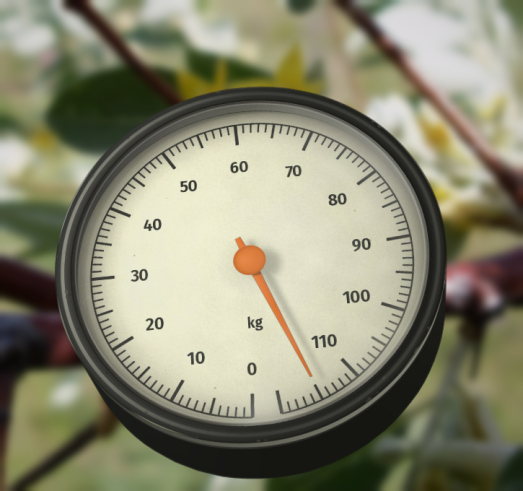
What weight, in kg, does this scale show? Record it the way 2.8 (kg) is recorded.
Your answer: 115 (kg)
